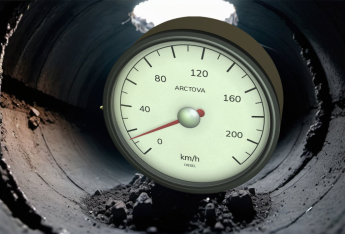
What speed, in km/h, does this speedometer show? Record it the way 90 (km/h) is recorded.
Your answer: 15 (km/h)
